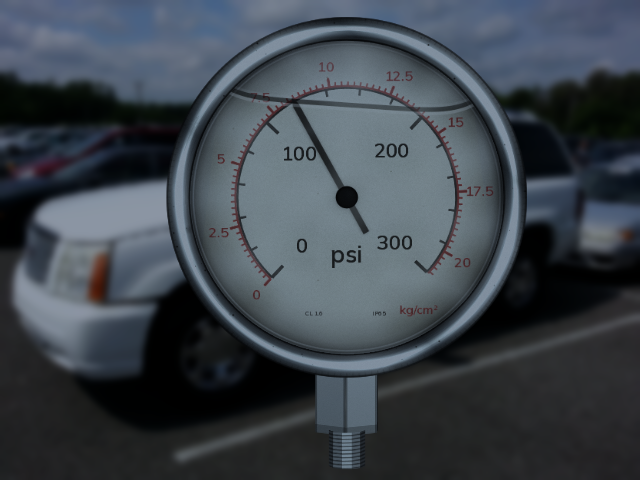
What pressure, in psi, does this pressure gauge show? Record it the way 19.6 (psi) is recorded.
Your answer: 120 (psi)
